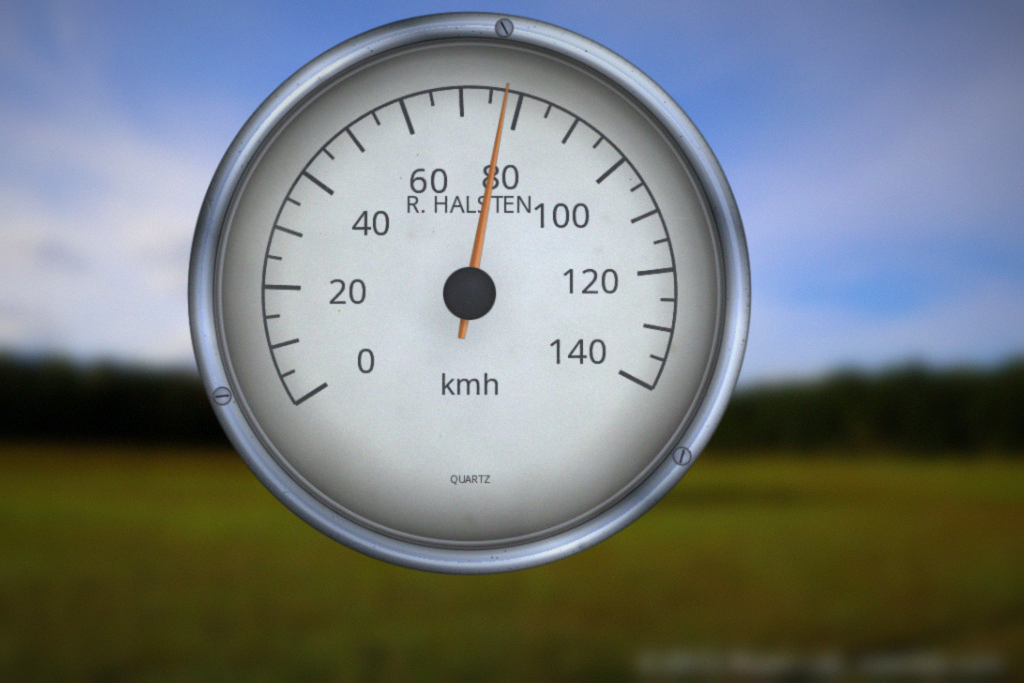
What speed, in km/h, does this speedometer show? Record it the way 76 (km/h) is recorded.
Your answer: 77.5 (km/h)
